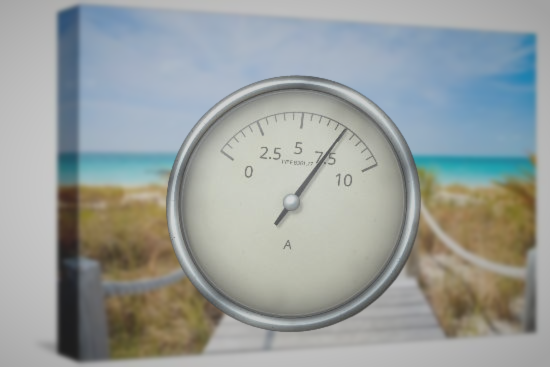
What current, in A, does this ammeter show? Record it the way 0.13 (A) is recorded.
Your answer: 7.5 (A)
